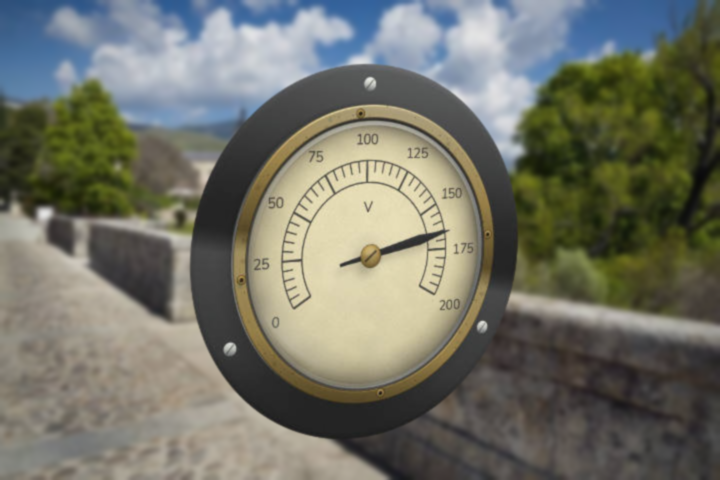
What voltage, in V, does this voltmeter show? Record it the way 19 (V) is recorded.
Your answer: 165 (V)
